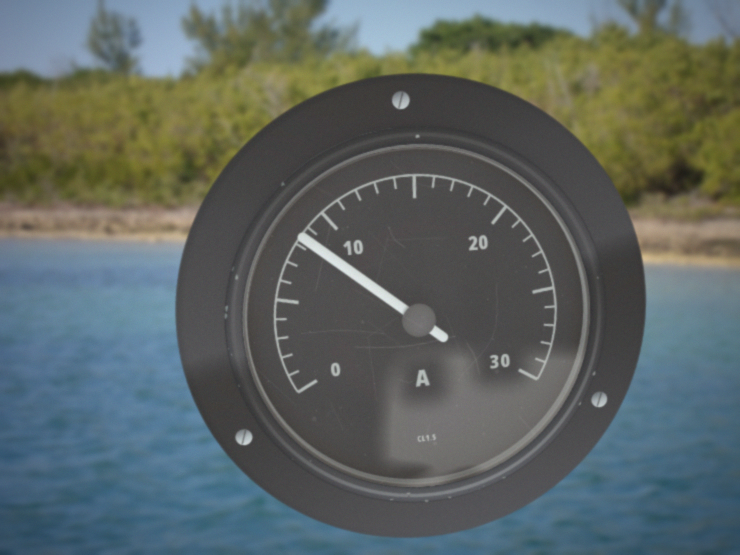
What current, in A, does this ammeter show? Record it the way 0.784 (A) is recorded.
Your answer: 8.5 (A)
